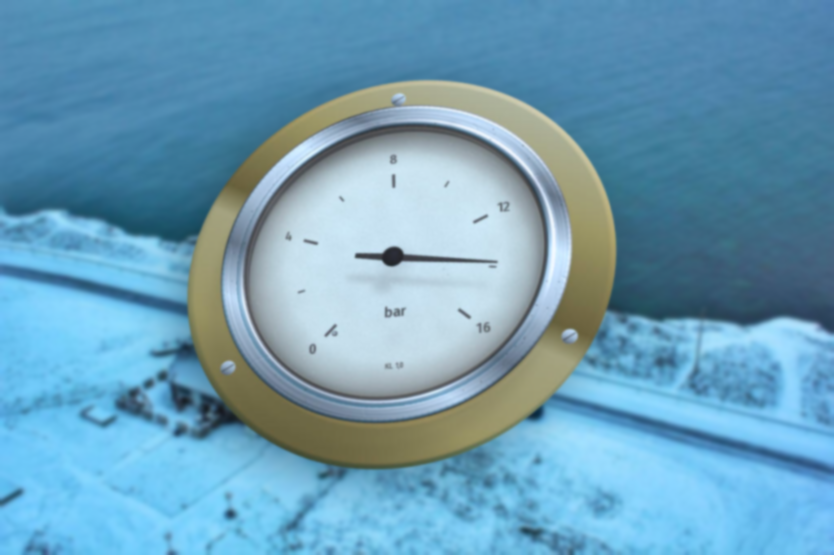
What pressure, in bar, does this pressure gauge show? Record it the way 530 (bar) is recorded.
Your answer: 14 (bar)
